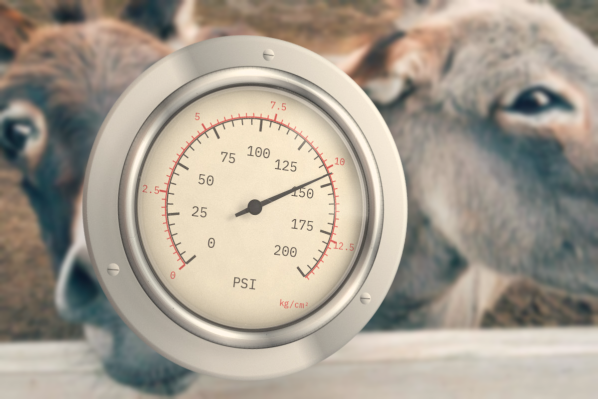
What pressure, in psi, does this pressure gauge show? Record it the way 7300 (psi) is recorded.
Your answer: 145 (psi)
